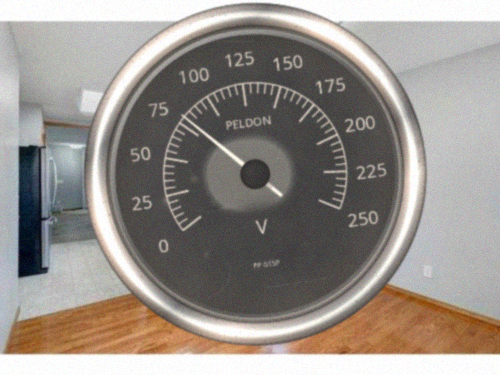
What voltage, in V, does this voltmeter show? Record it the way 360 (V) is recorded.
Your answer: 80 (V)
